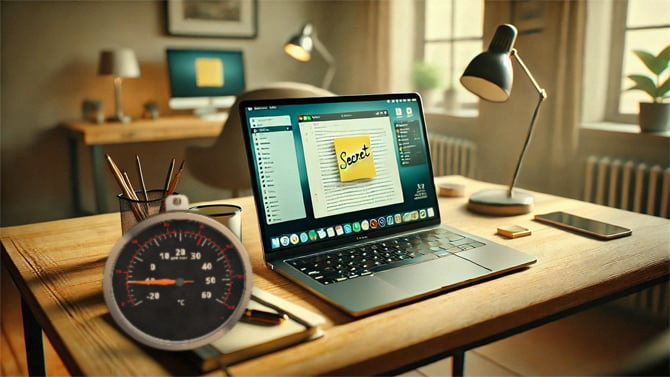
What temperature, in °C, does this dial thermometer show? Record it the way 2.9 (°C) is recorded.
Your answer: -10 (°C)
